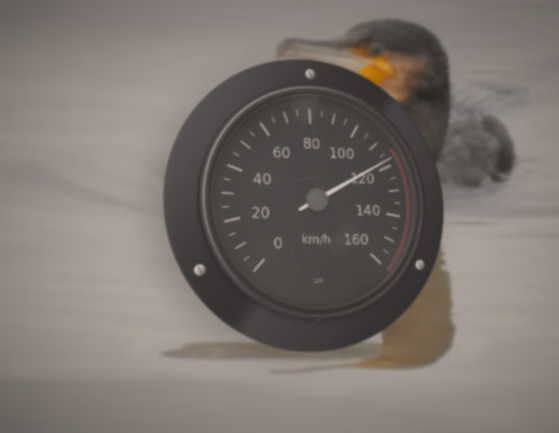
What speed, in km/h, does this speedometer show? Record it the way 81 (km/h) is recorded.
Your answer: 117.5 (km/h)
